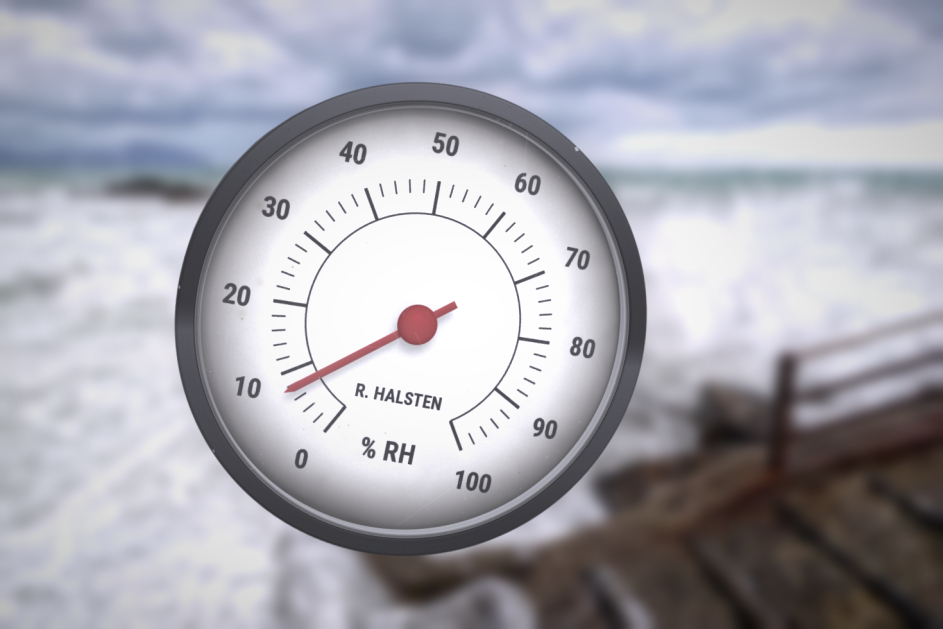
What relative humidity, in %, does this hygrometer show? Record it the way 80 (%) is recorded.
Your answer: 8 (%)
